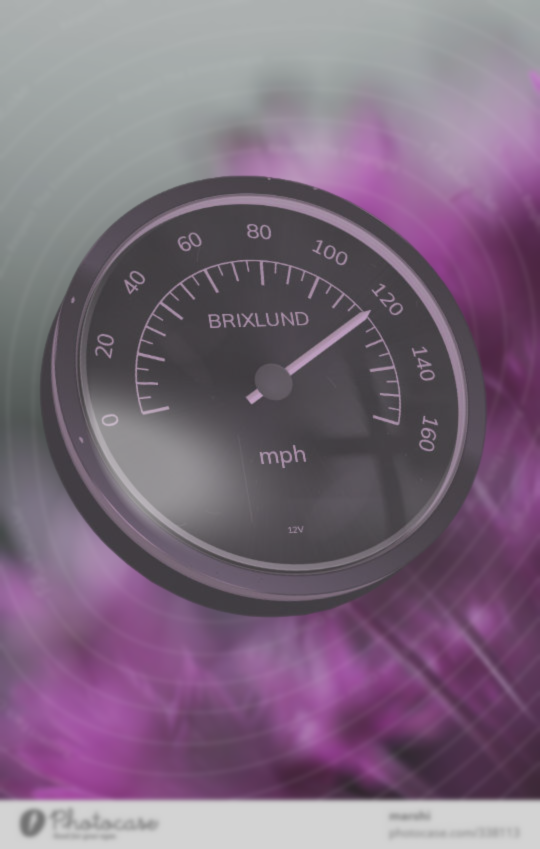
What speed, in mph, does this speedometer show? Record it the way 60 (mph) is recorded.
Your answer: 120 (mph)
